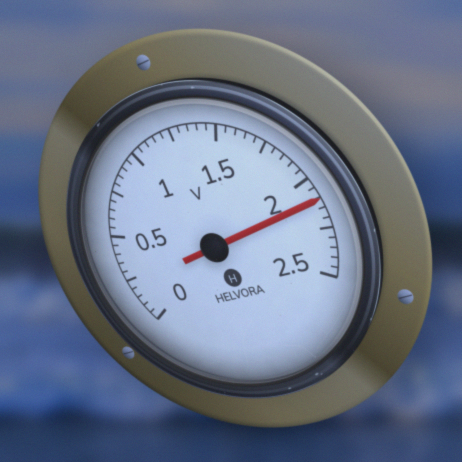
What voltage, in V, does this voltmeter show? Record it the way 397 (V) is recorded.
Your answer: 2.1 (V)
